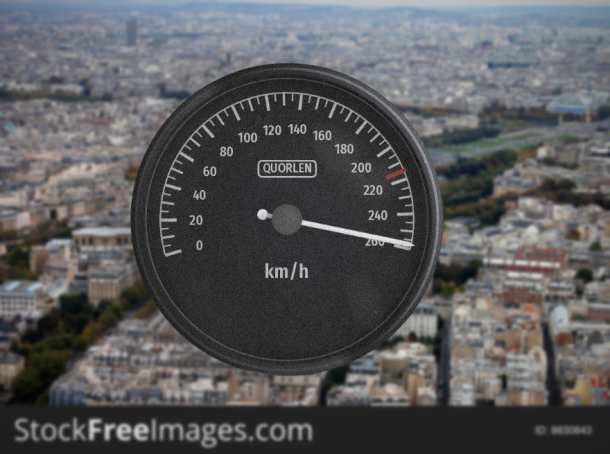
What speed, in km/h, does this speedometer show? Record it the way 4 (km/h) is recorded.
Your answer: 257.5 (km/h)
